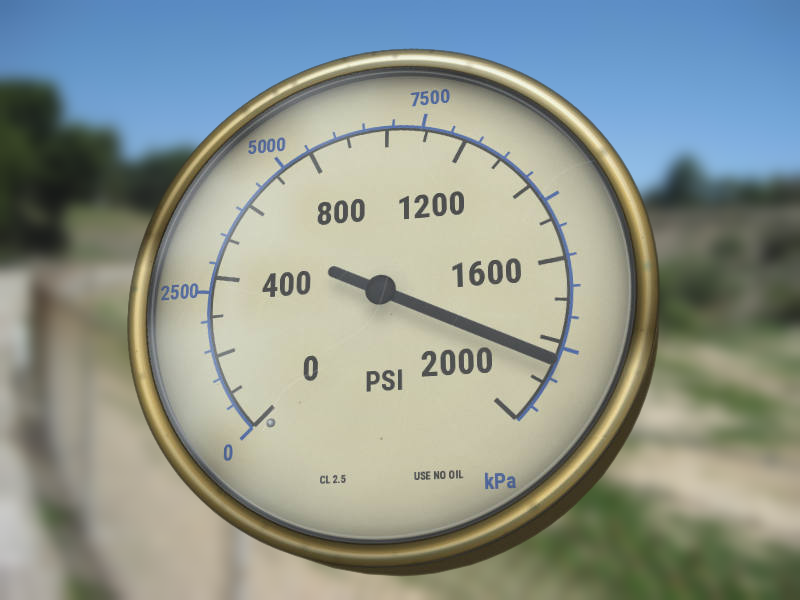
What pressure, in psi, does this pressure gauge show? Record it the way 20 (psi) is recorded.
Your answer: 1850 (psi)
